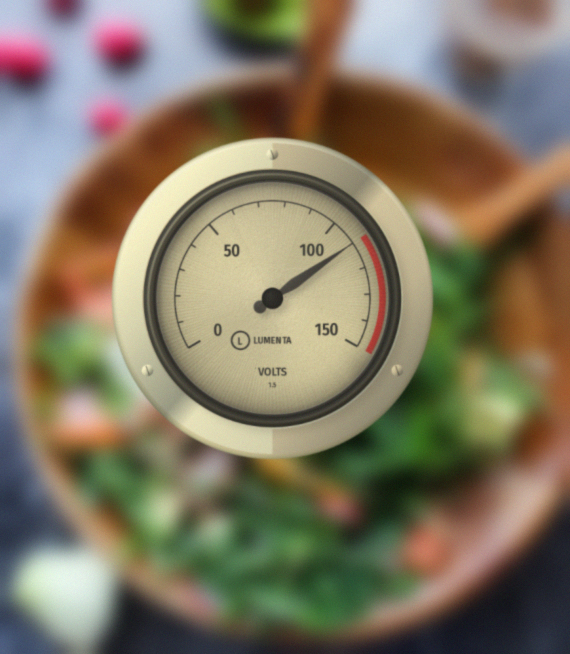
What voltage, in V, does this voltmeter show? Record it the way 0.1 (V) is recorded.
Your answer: 110 (V)
